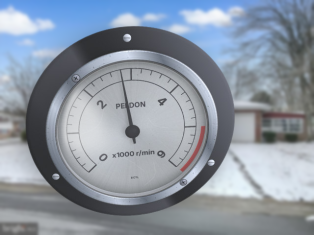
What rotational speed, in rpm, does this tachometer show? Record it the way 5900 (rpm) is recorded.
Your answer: 2800 (rpm)
